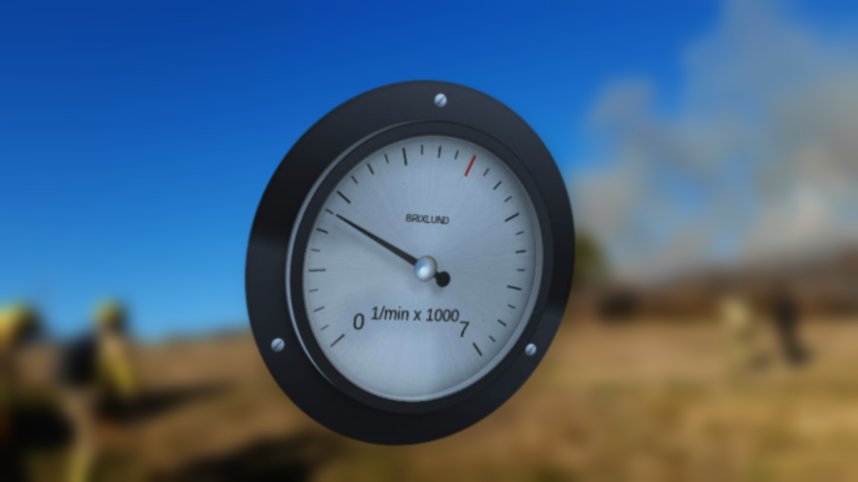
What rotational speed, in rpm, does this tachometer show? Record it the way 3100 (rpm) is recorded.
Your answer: 1750 (rpm)
